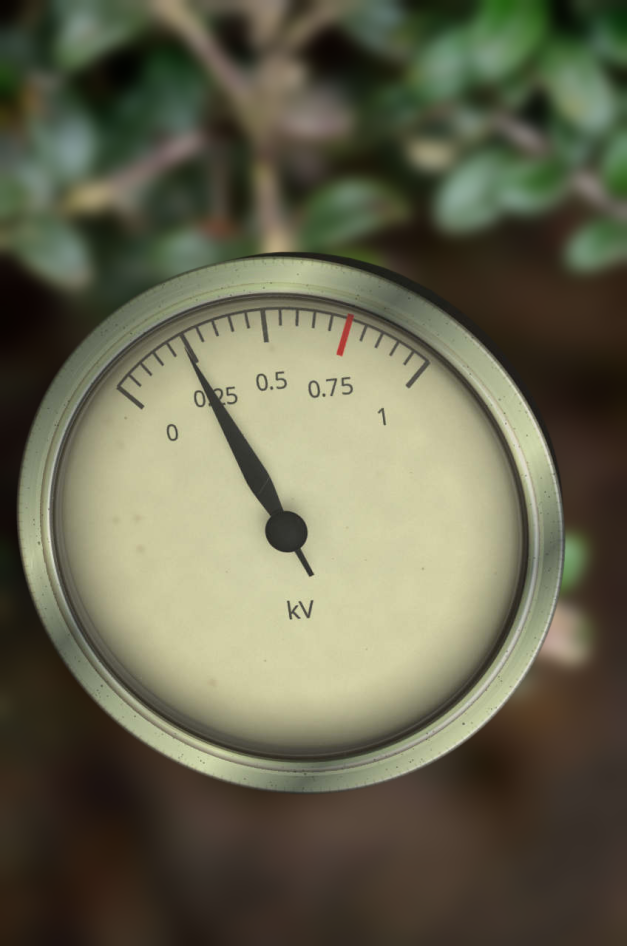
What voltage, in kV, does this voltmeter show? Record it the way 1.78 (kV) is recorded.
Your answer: 0.25 (kV)
